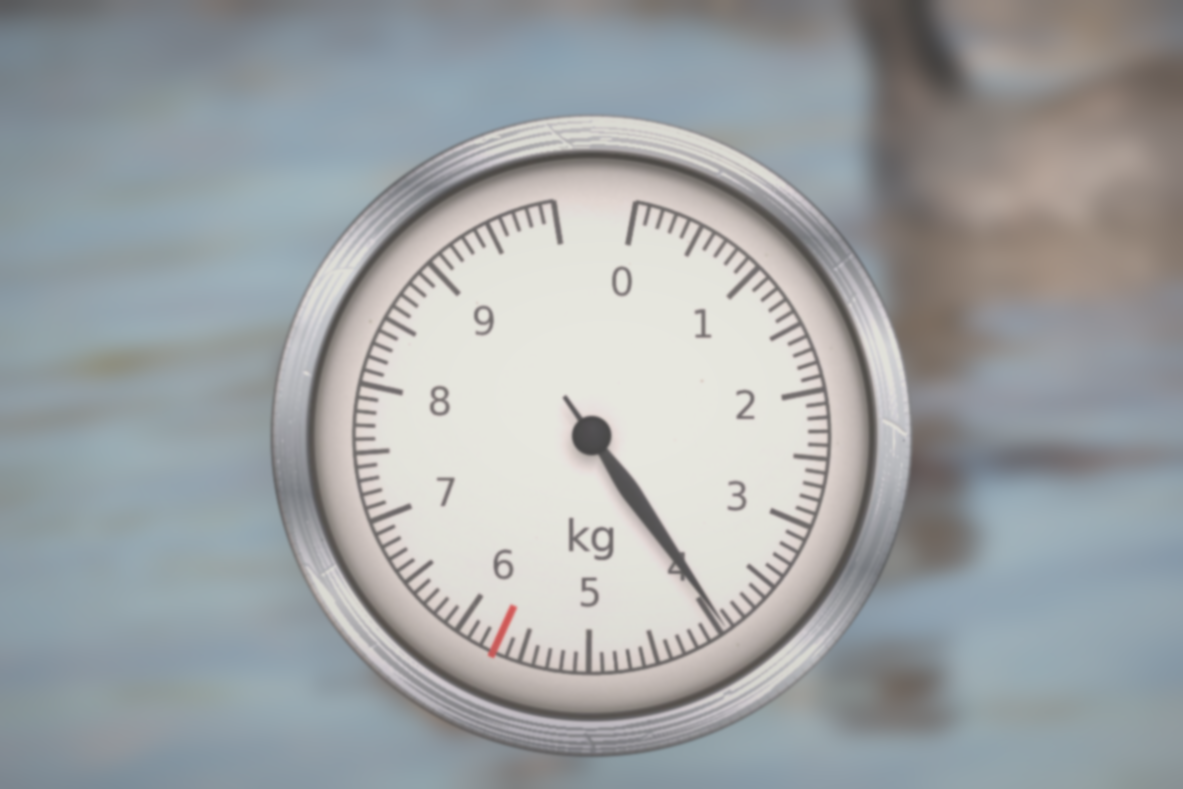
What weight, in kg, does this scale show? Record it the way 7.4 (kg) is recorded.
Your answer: 3.95 (kg)
